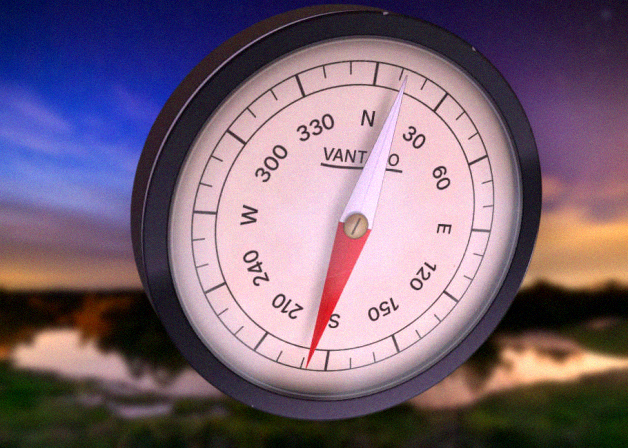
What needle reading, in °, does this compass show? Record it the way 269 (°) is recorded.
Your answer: 190 (°)
